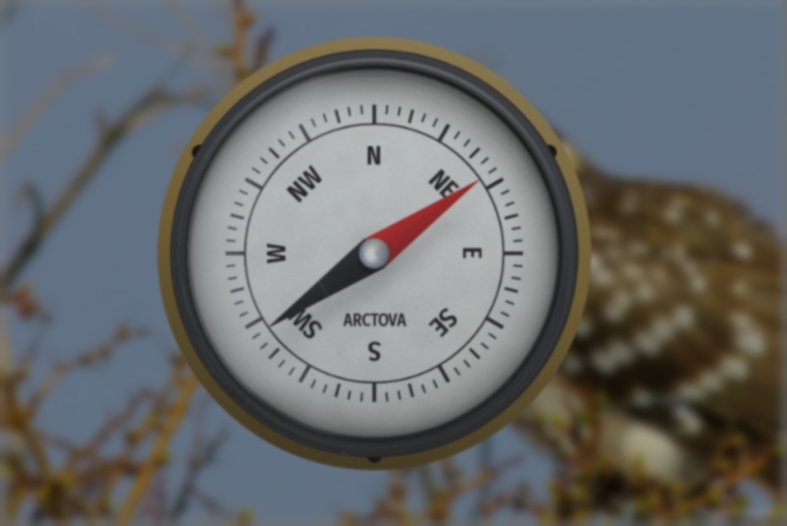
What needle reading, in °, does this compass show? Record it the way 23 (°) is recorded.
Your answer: 55 (°)
